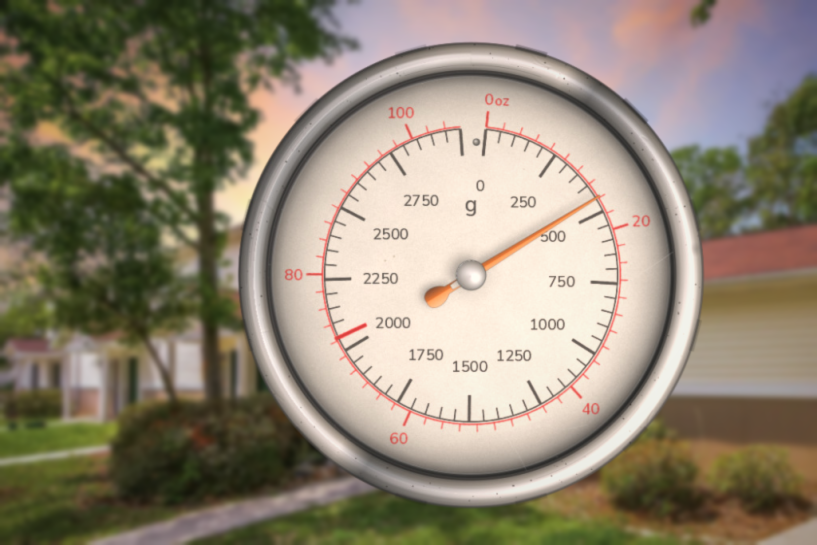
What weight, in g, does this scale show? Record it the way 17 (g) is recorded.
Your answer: 450 (g)
